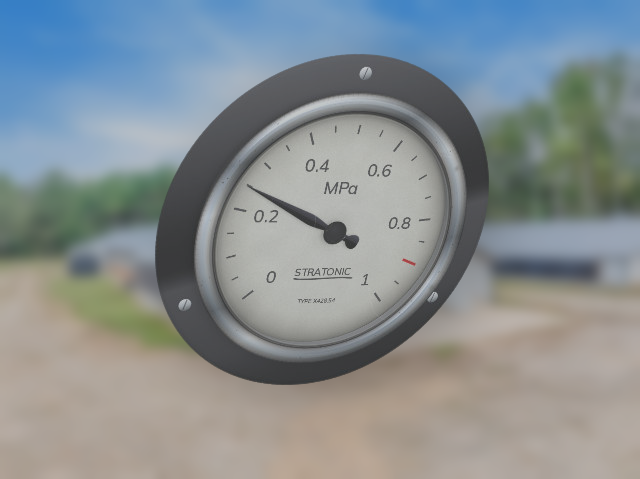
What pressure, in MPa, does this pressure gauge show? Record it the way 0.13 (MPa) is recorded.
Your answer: 0.25 (MPa)
